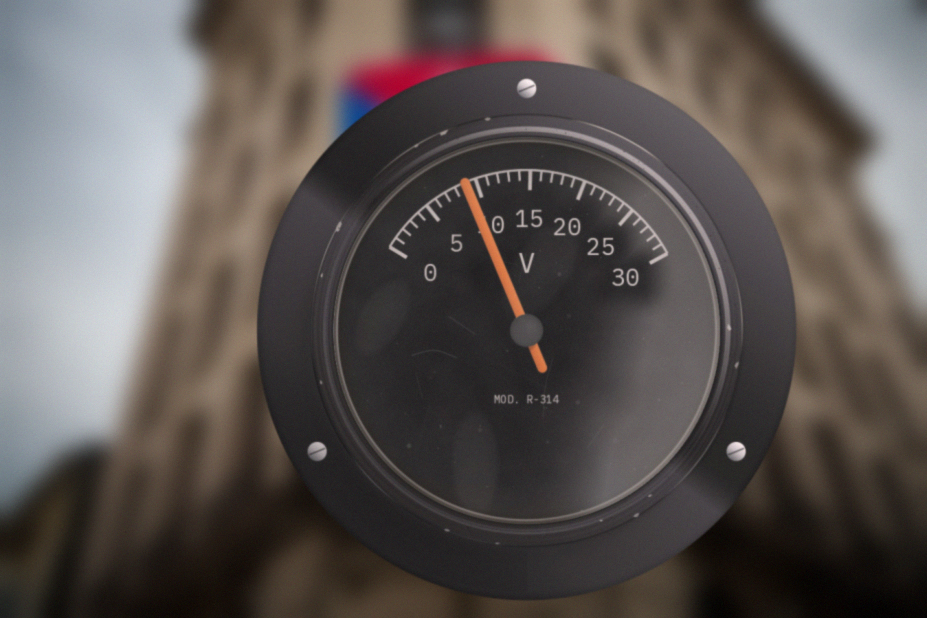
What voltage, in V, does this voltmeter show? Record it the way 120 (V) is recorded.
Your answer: 9 (V)
